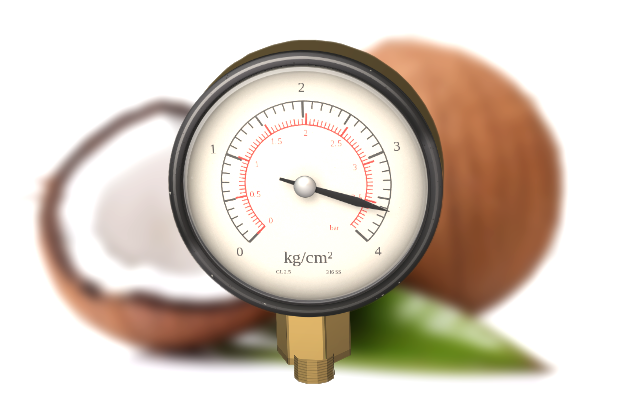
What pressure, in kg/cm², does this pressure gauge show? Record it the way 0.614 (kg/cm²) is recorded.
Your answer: 3.6 (kg/cm²)
